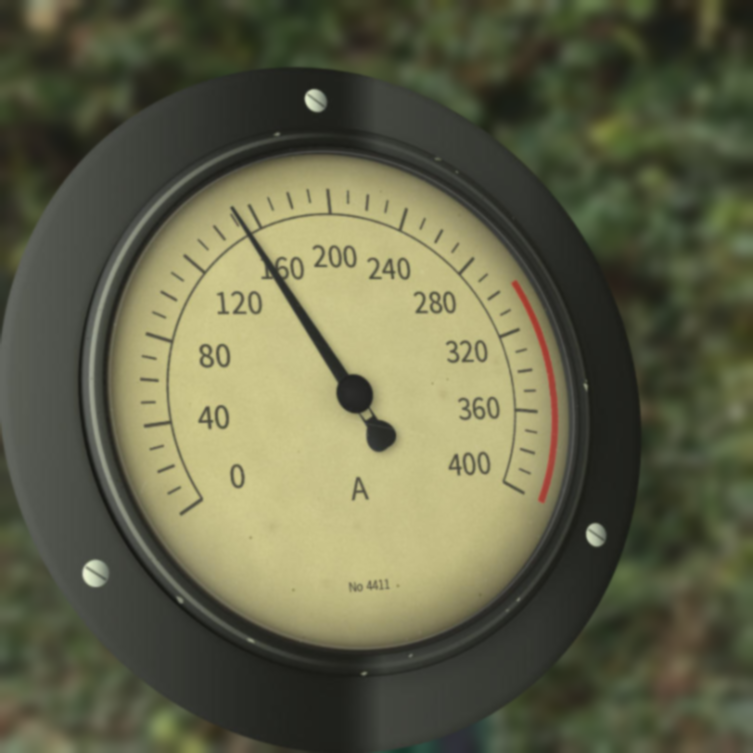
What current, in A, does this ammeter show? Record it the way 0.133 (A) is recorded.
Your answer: 150 (A)
